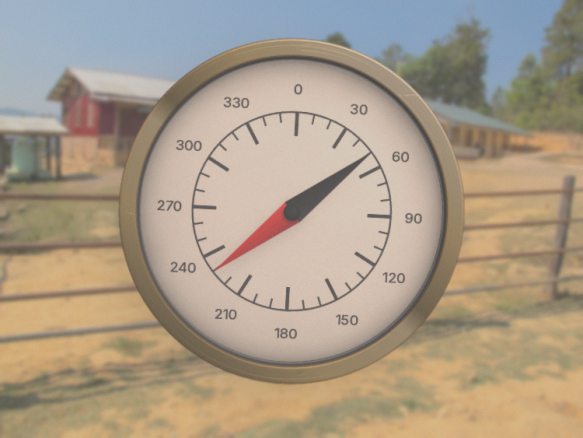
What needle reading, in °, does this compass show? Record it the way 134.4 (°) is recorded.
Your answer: 230 (°)
